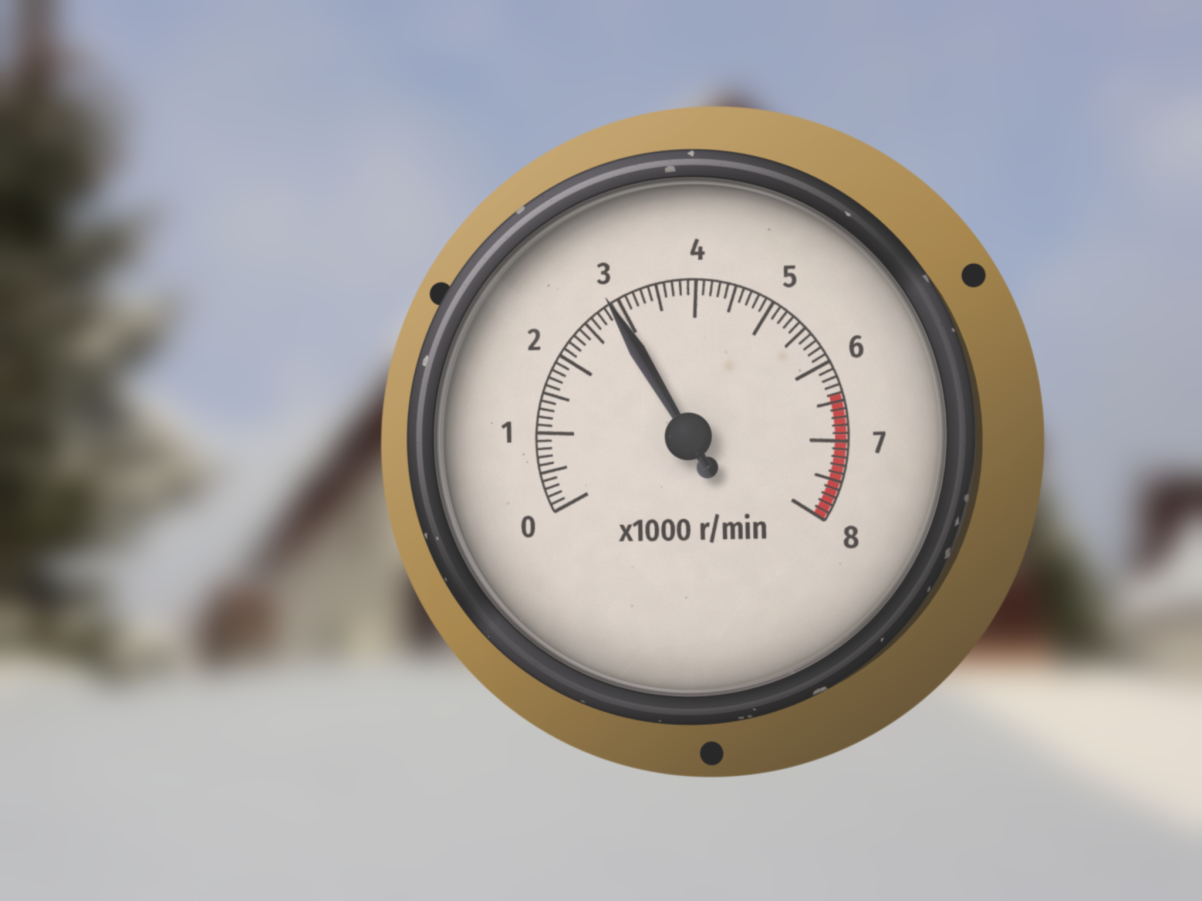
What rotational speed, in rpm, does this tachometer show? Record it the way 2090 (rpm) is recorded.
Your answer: 2900 (rpm)
